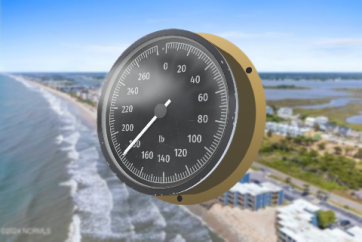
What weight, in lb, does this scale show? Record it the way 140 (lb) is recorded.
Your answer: 180 (lb)
